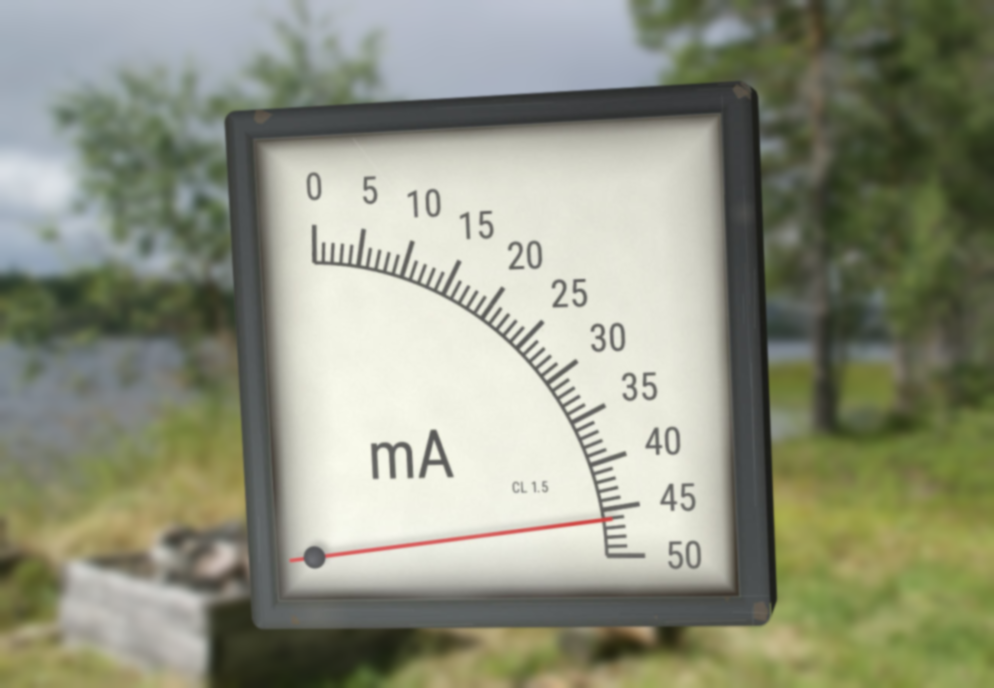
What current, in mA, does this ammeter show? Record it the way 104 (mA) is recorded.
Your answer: 46 (mA)
